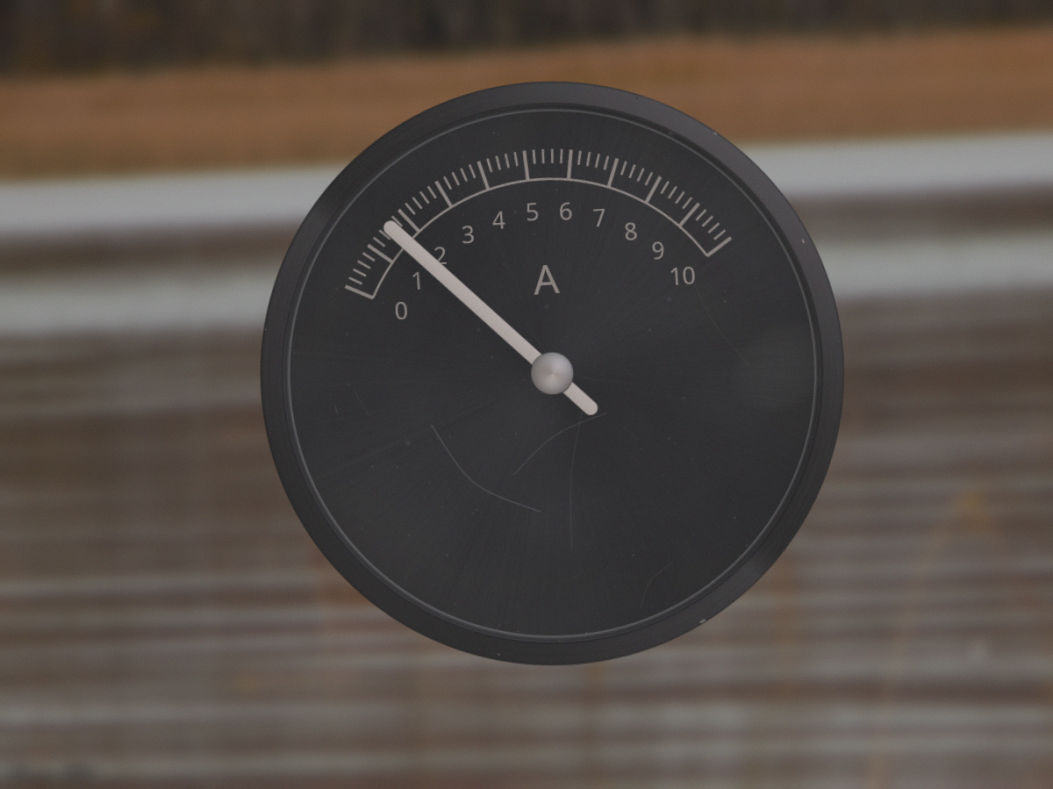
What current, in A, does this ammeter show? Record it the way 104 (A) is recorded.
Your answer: 1.6 (A)
